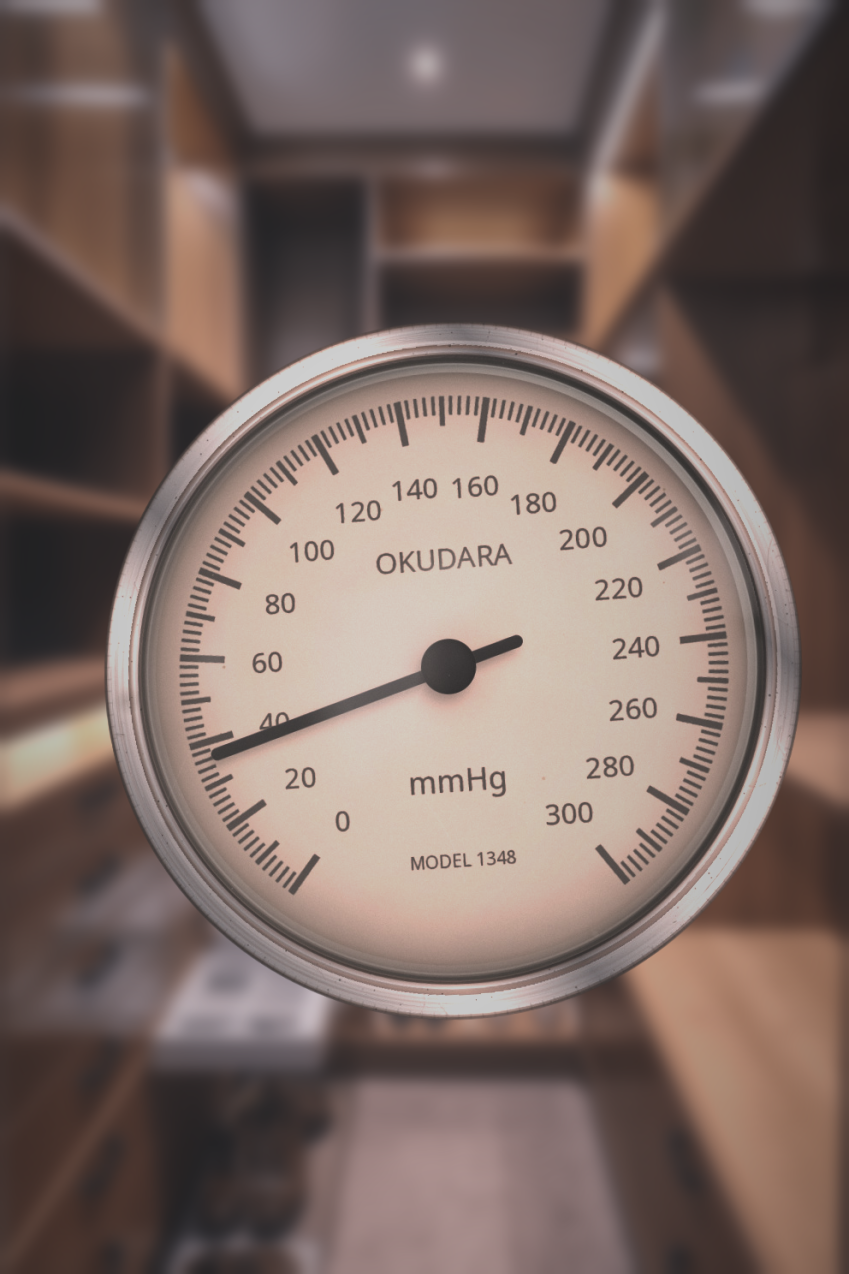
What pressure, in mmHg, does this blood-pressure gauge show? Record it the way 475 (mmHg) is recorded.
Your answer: 36 (mmHg)
